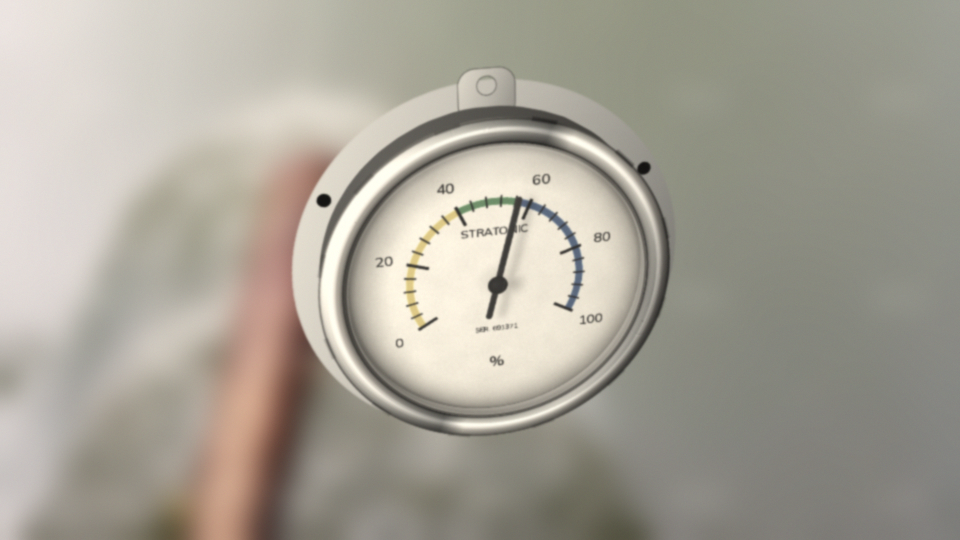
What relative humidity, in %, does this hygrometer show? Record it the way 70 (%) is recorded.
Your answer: 56 (%)
